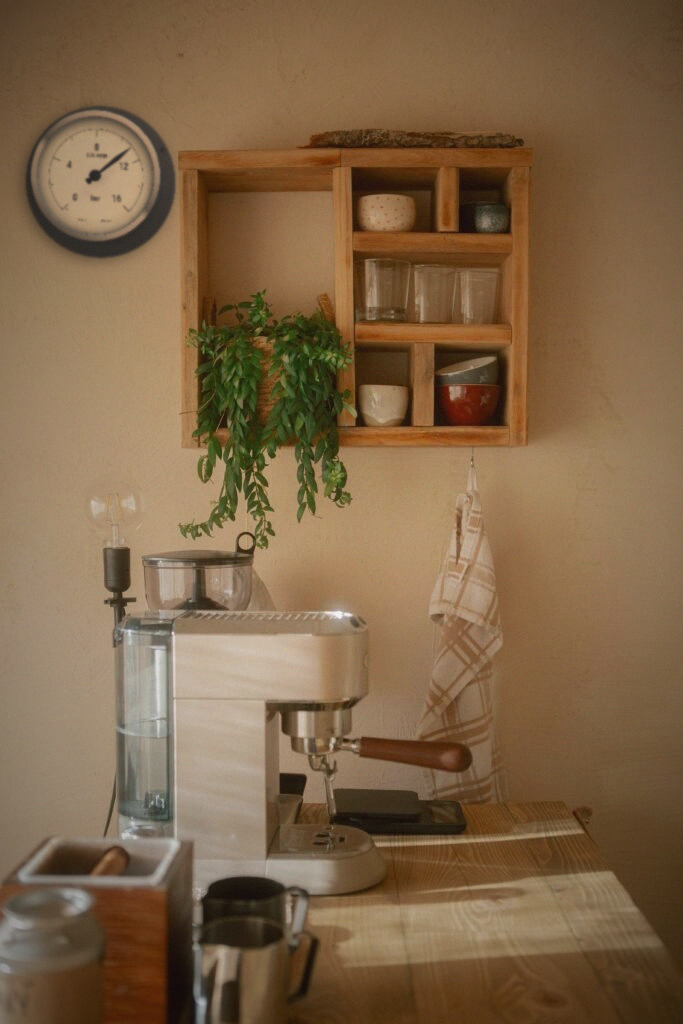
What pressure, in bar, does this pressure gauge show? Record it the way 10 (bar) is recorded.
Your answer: 11 (bar)
